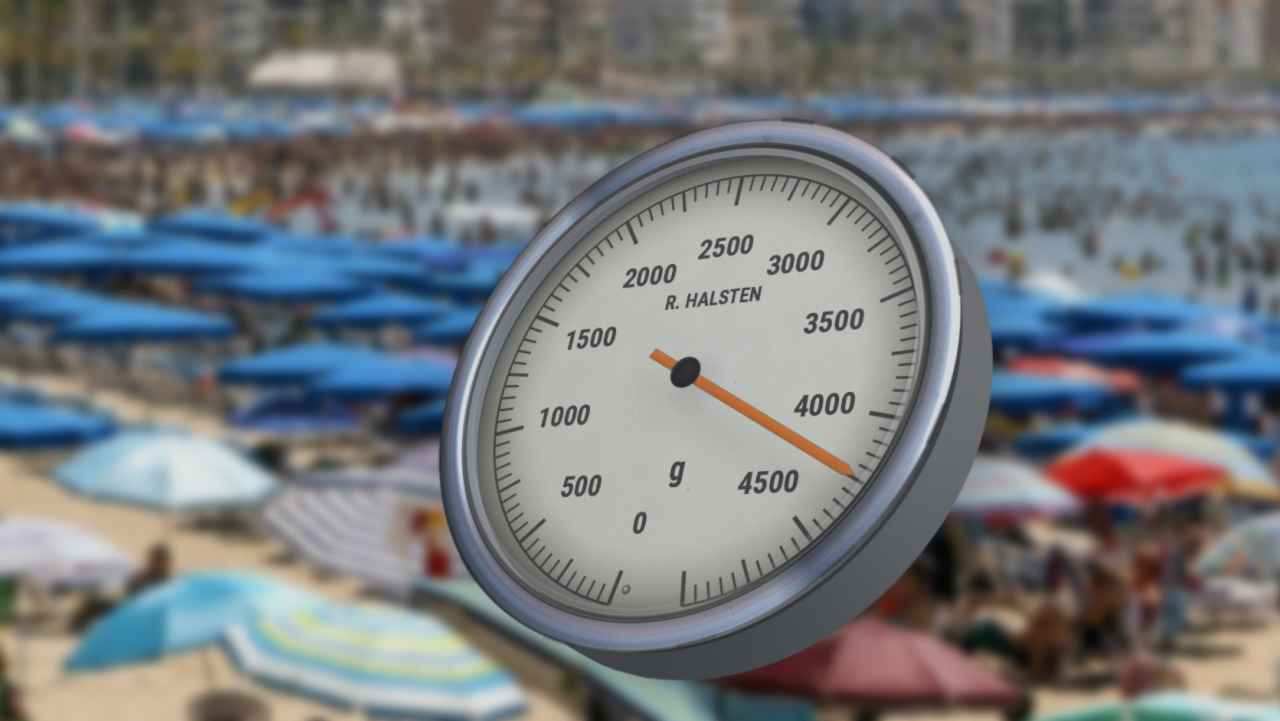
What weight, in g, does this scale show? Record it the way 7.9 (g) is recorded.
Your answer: 4250 (g)
